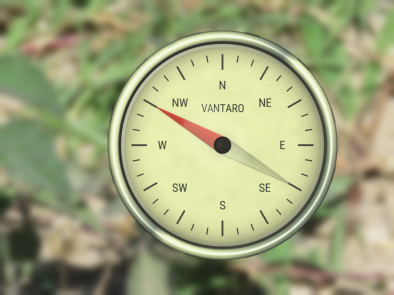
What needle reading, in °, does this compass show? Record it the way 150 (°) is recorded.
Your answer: 300 (°)
